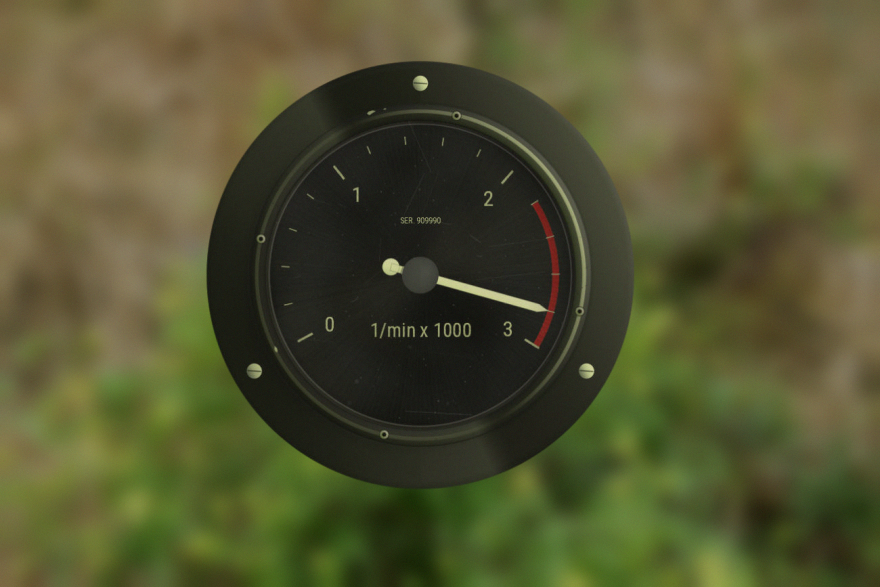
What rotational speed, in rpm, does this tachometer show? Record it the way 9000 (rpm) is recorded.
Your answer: 2800 (rpm)
